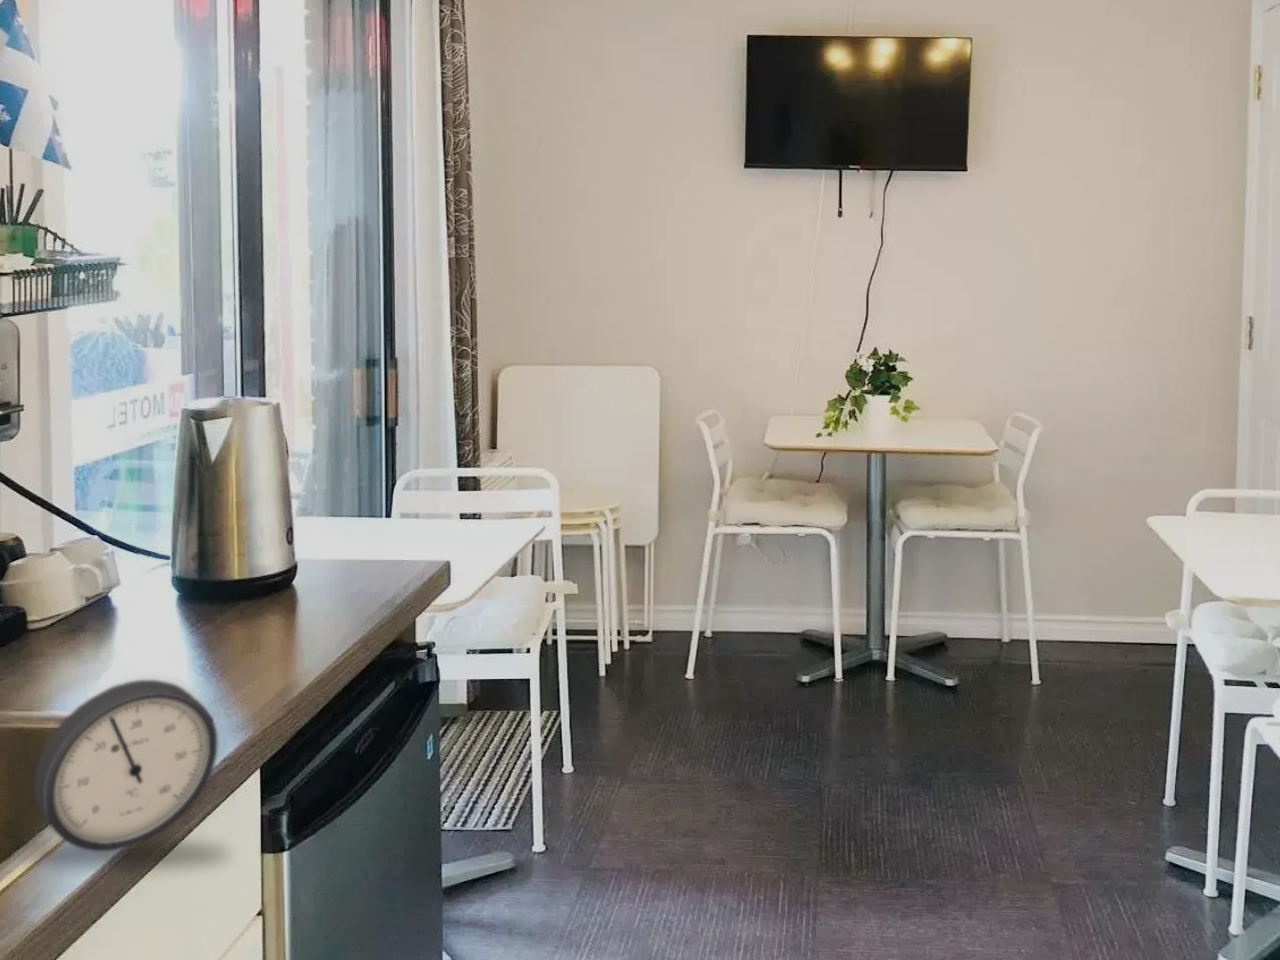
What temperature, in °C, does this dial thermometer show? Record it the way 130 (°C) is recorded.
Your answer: 25 (°C)
